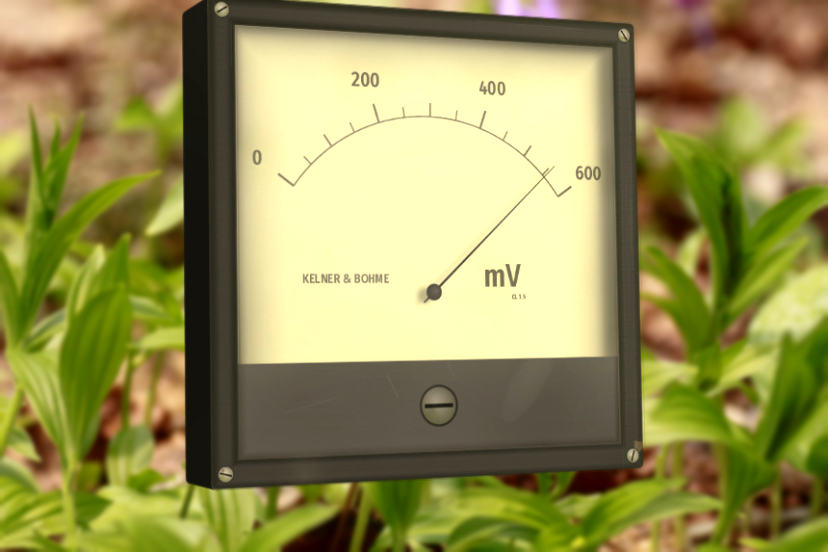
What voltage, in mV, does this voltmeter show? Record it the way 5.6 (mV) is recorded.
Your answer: 550 (mV)
